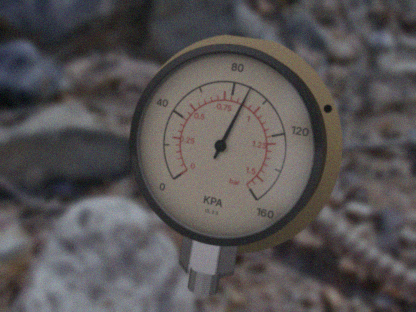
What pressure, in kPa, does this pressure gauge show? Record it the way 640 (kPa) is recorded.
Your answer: 90 (kPa)
